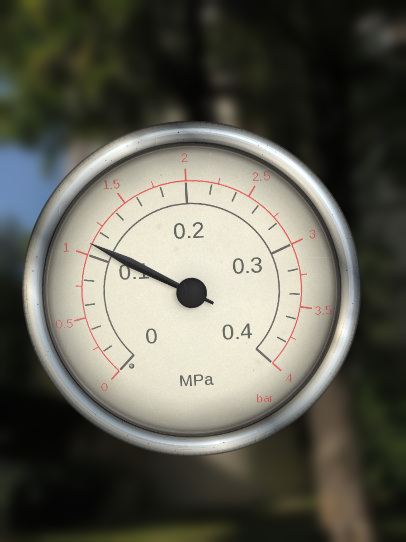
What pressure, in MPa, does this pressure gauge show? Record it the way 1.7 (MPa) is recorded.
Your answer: 0.11 (MPa)
